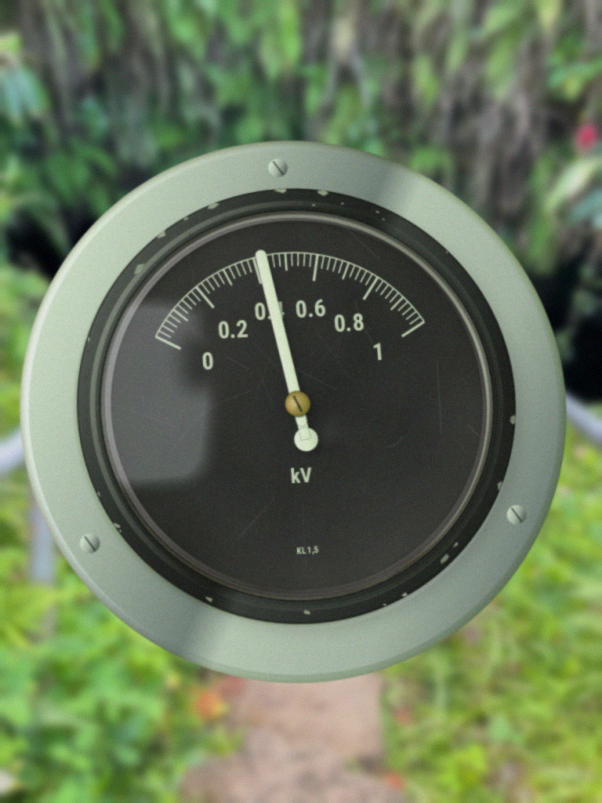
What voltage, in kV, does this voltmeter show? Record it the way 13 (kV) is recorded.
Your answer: 0.42 (kV)
